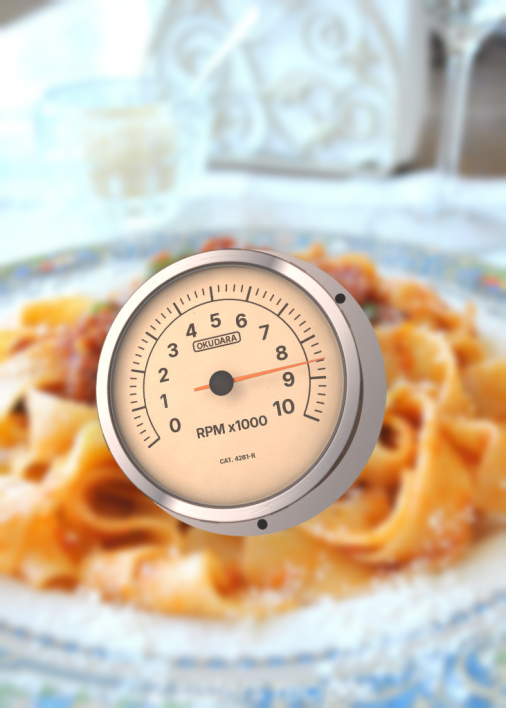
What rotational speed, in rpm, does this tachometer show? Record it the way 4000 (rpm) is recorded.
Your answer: 8600 (rpm)
